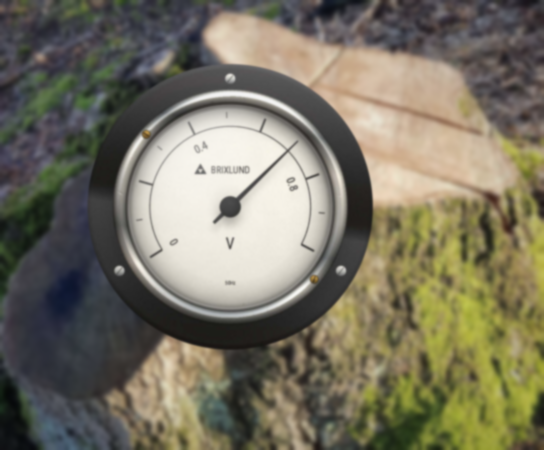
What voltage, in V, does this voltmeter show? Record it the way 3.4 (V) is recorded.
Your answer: 0.7 (V)
